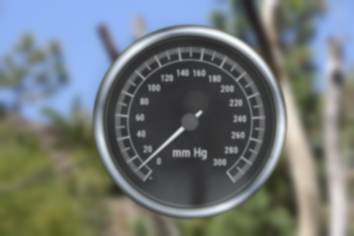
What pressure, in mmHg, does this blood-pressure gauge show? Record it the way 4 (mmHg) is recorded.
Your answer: 10 (mmHg)
